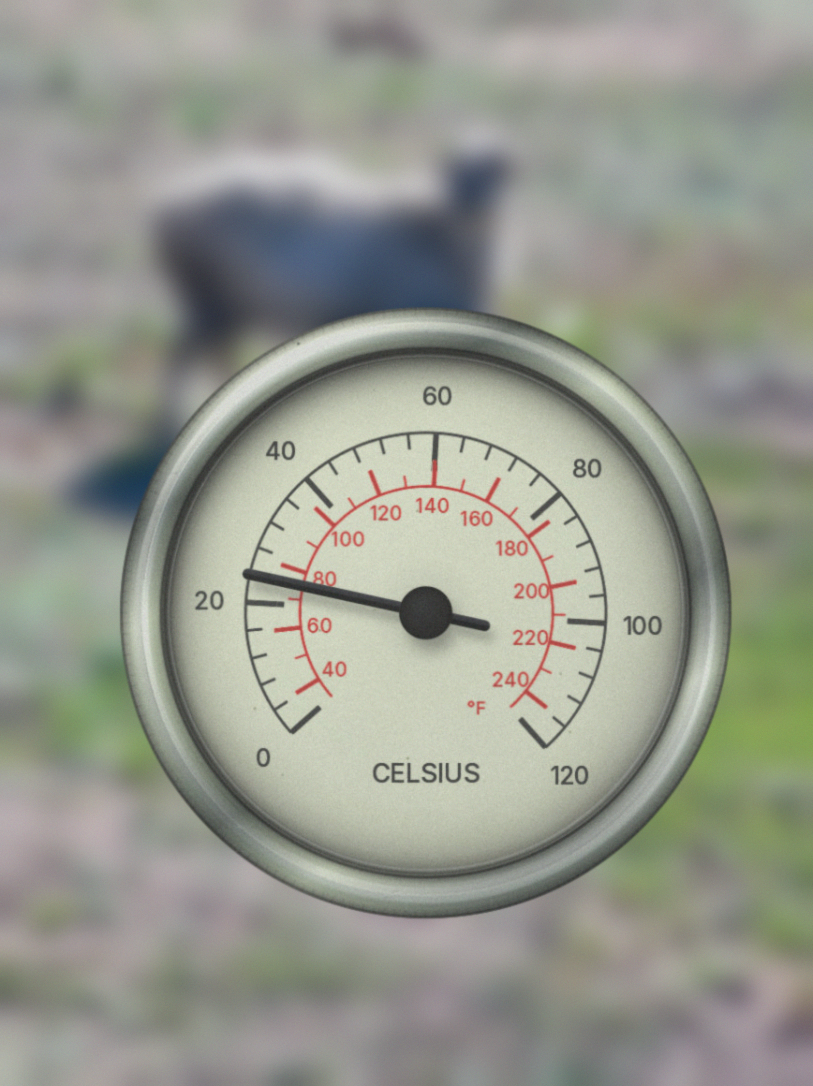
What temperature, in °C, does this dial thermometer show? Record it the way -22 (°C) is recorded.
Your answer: 24 (°C)
